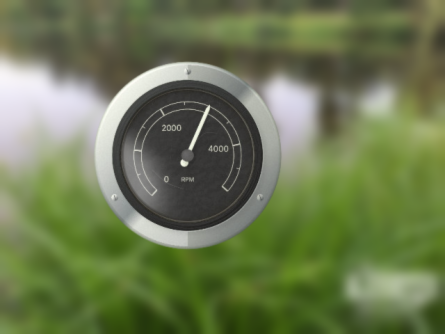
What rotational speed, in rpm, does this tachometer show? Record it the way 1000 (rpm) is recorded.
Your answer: 3000 (rpm)
